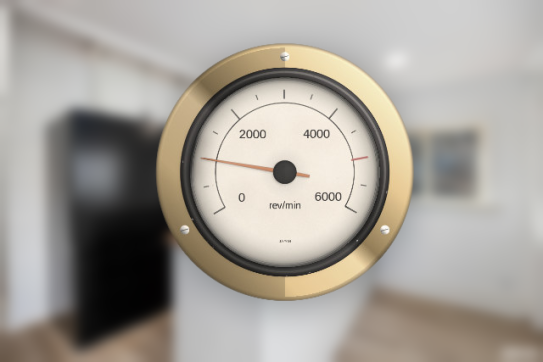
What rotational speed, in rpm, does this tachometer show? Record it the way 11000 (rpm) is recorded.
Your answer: 1000 (rpm)
